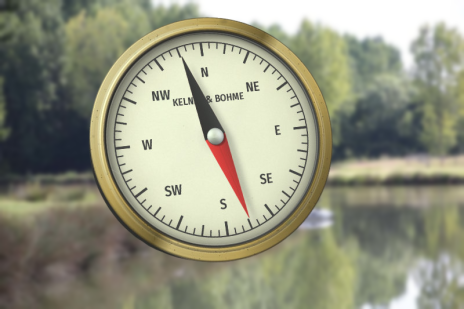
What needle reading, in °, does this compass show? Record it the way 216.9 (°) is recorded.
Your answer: 165 (°)
